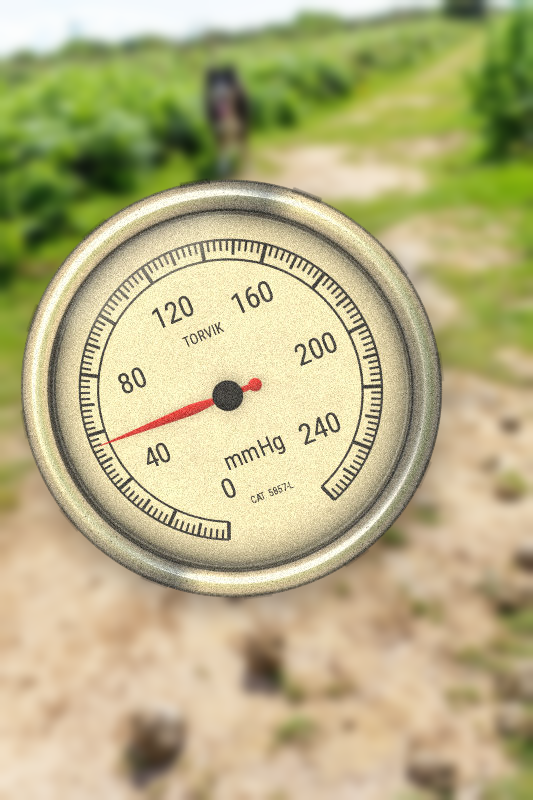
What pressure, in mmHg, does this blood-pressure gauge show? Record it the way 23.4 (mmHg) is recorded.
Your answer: 56 (mmHg)
